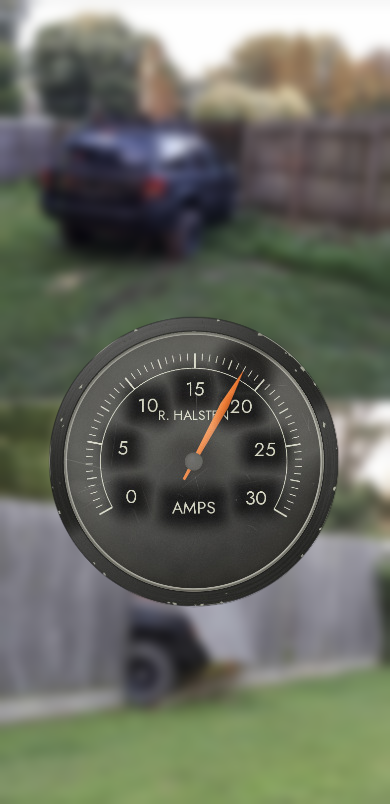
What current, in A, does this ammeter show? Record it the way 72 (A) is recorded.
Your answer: 18.5 (A)
